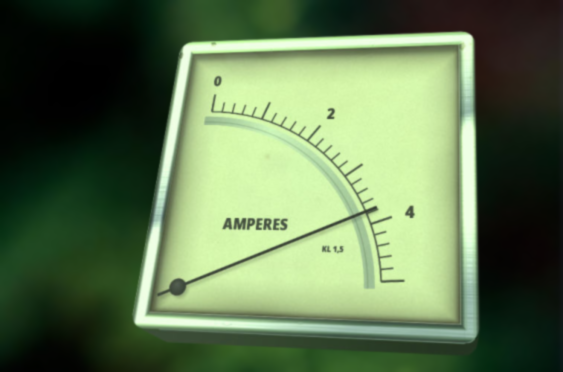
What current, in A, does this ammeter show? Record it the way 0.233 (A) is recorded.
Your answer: 3.8 (A)
